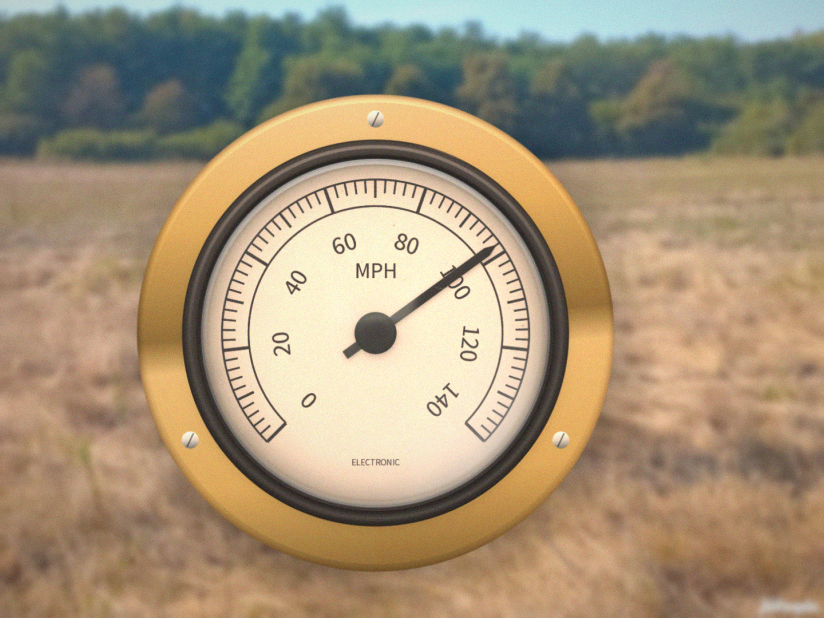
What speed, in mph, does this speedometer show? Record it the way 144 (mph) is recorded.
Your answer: 98 (mph)
